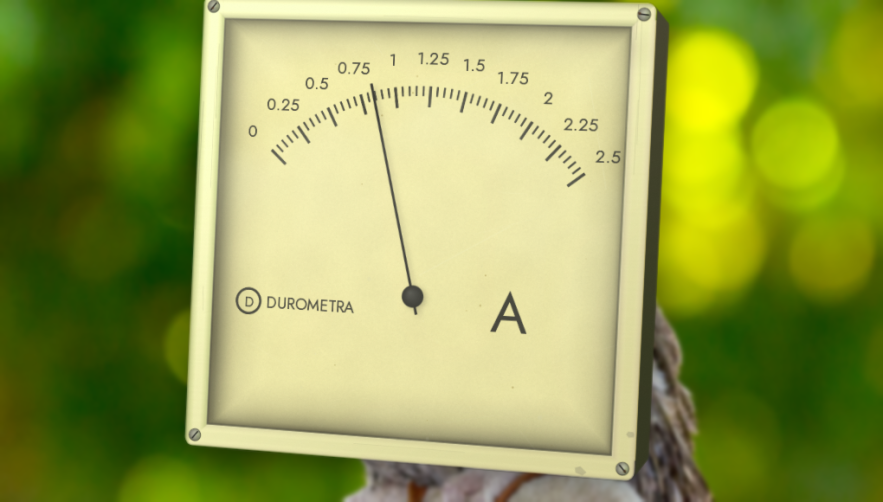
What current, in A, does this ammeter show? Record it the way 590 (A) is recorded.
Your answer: 0.85 (A)
